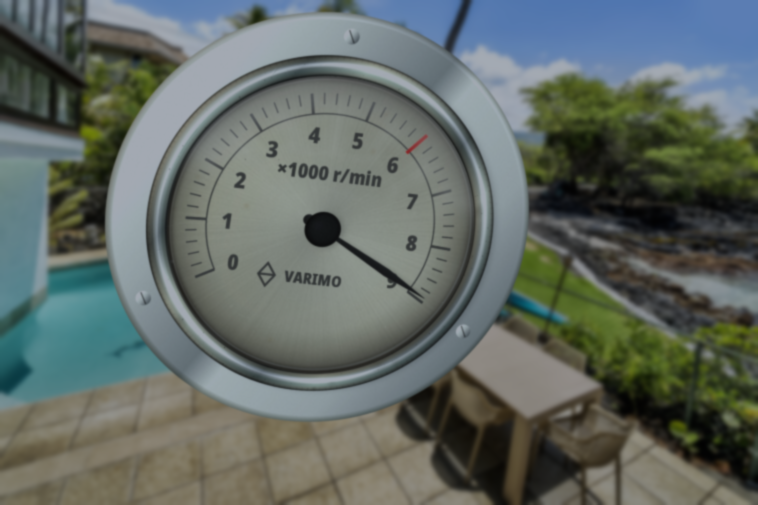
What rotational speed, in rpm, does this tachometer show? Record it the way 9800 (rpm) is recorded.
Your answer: 8900 (rpm)
